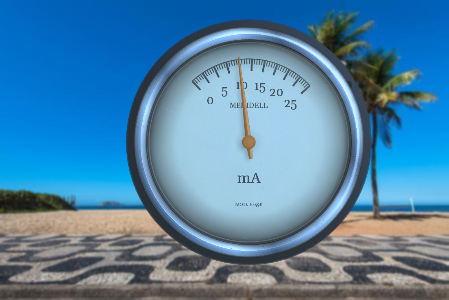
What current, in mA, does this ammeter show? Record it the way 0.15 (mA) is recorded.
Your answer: 10 (mA)
